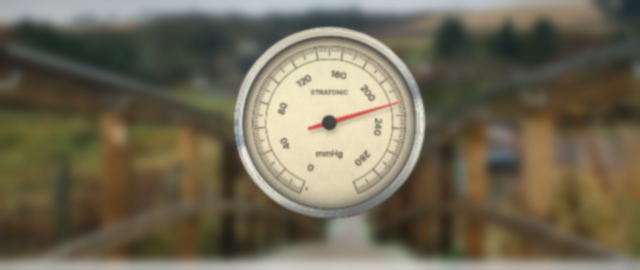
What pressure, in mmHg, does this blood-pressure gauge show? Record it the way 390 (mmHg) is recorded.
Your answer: 220 (mmHg)
